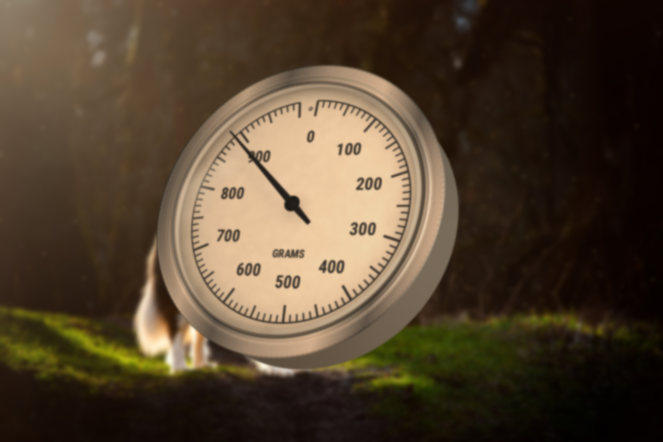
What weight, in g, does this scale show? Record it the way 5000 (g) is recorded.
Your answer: 890 (g)
